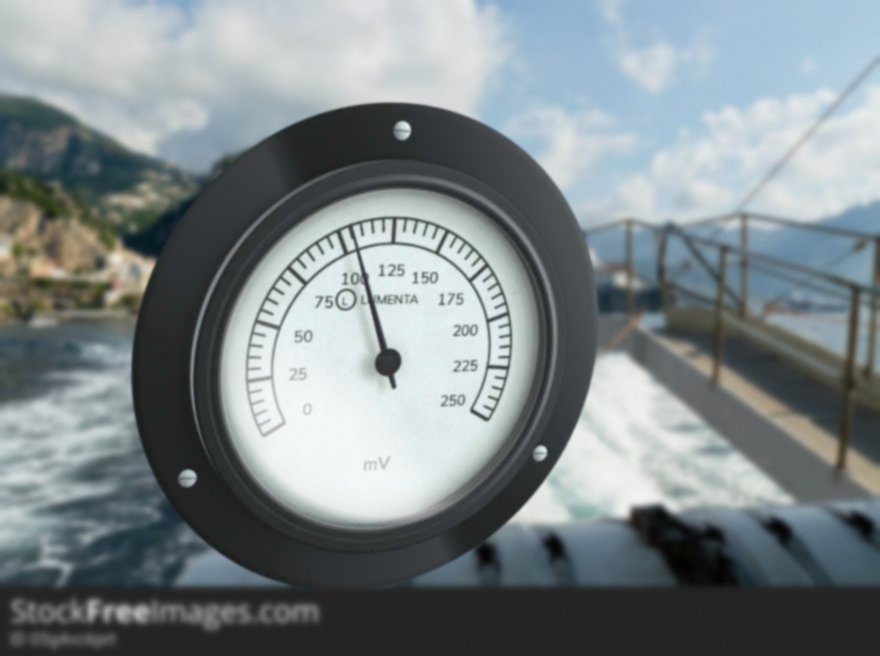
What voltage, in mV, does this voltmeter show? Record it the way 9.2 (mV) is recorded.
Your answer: 105 (mV)
